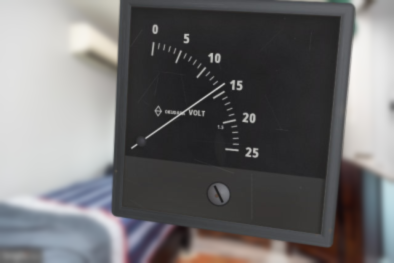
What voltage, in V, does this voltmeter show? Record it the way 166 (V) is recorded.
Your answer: 14 (V)
